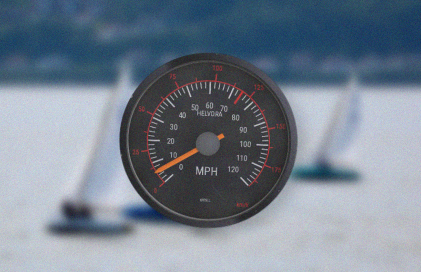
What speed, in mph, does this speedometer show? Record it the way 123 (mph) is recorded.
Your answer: 6 (mph)
